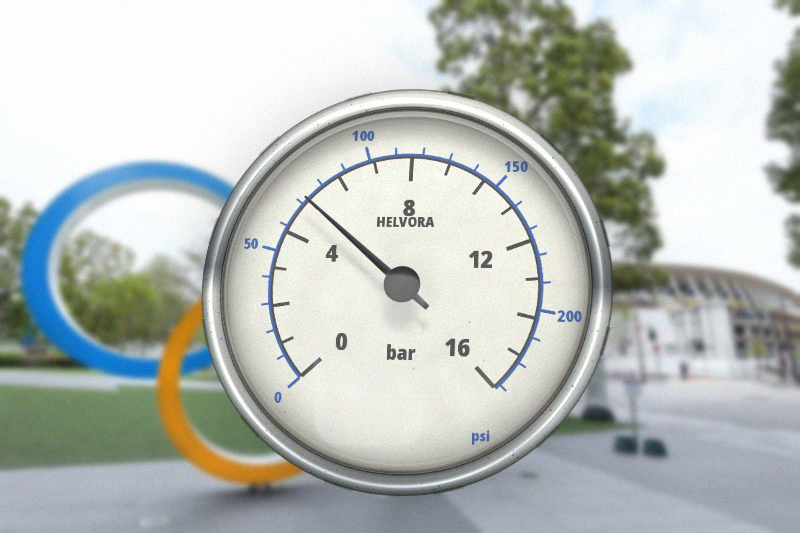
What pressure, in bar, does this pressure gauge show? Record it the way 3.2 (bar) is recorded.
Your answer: 5 (bar)
